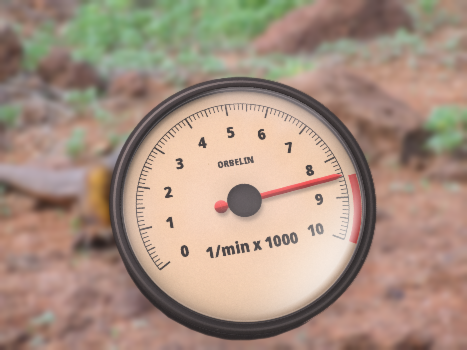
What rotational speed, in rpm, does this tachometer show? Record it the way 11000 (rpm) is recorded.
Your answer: 8500 (rpm)
